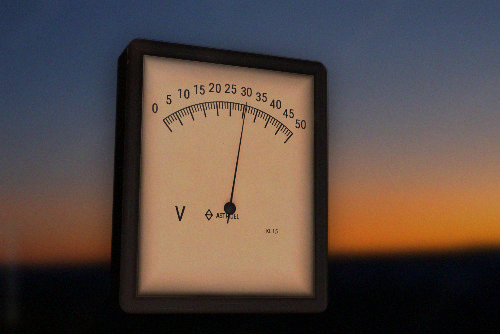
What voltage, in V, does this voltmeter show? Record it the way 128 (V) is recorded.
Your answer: 30 (V)
